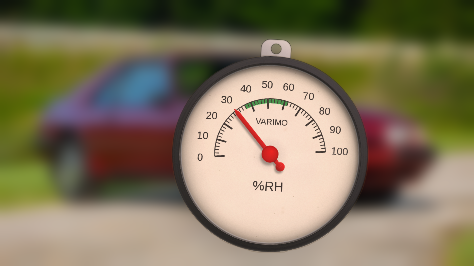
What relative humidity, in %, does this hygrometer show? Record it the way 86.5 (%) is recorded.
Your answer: 30 (%)
